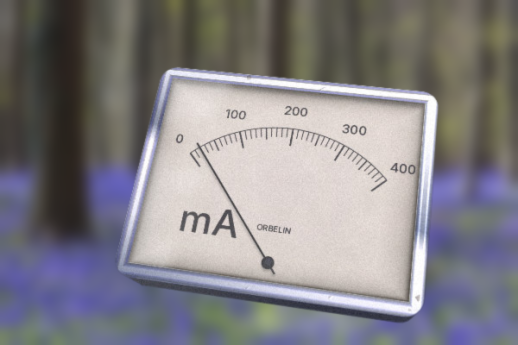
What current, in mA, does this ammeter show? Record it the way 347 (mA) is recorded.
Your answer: 20 (mA)
